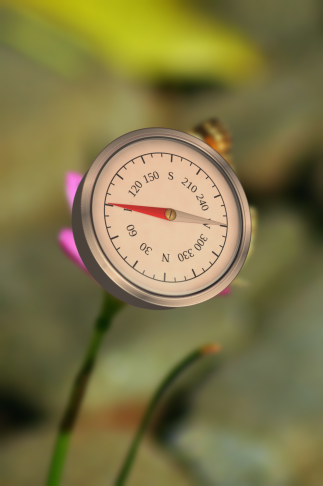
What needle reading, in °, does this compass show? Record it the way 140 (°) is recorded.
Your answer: 90 (°)
